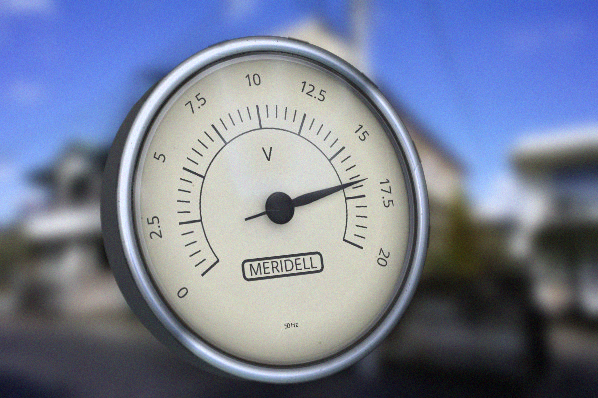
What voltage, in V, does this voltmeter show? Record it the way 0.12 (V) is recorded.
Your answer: 16.75 (V)
